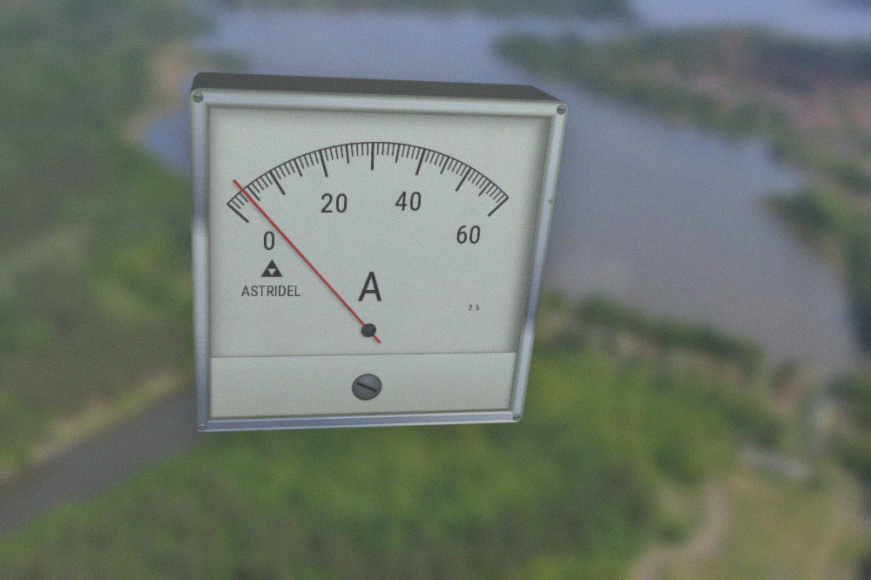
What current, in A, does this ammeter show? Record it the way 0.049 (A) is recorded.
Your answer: 4 (A)
